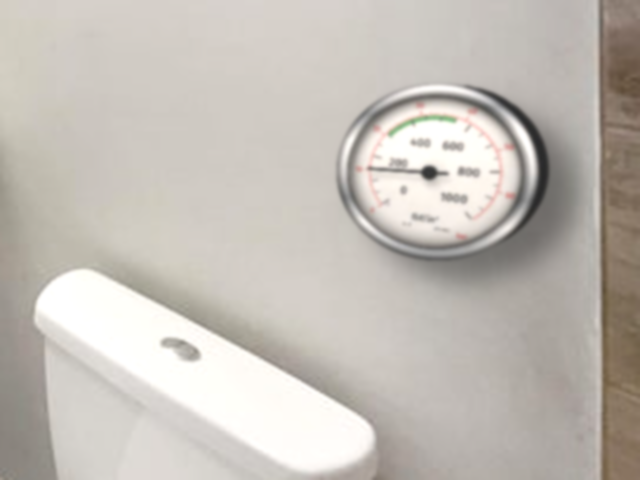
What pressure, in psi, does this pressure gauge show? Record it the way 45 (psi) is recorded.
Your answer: 150 (psi)
